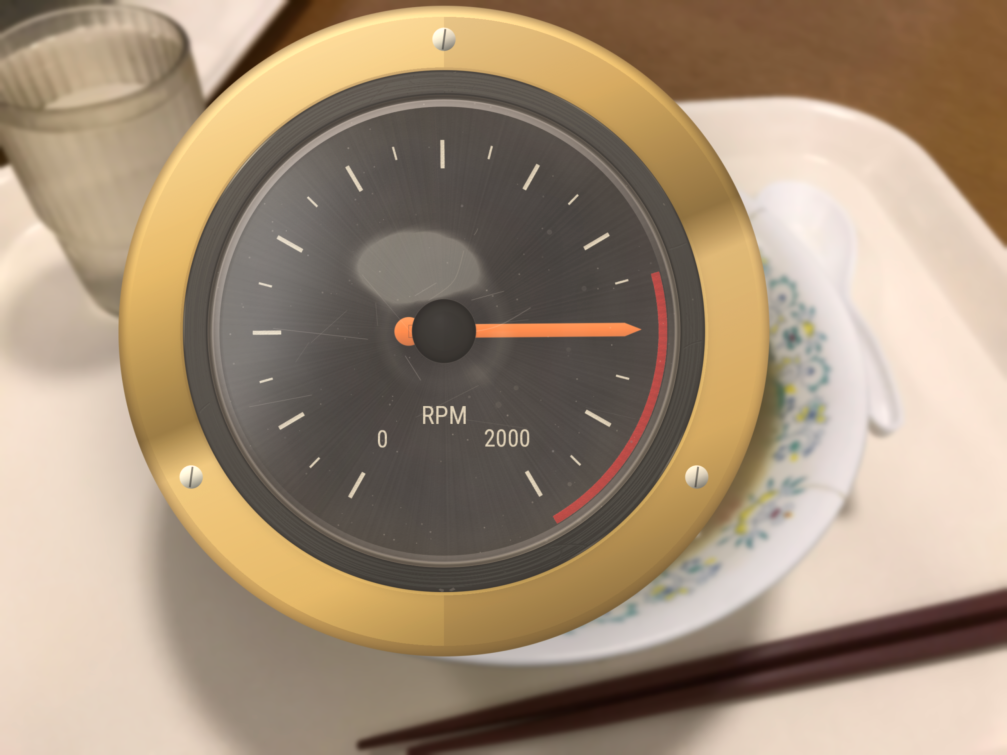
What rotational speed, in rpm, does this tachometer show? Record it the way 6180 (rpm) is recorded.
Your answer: 1600 (rpm)
